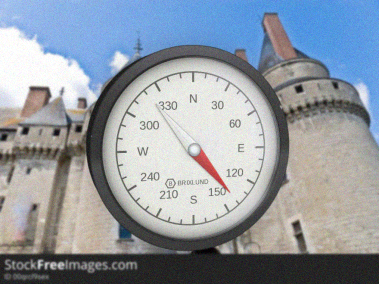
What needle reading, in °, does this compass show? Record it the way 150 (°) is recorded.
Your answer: 140 (°)
